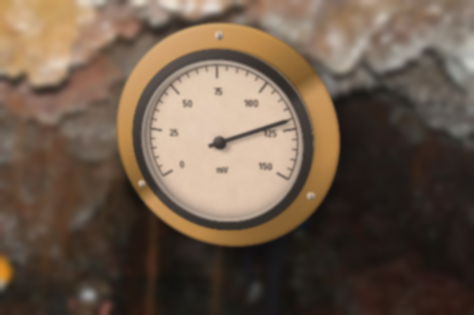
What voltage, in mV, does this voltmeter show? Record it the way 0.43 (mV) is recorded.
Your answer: 120 (mV)
